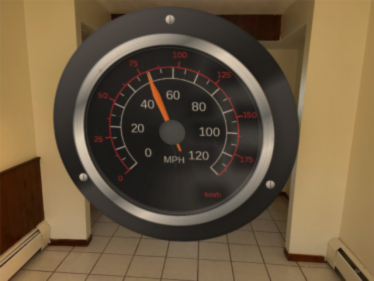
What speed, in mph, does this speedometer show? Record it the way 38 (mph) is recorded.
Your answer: 50 (mph)
